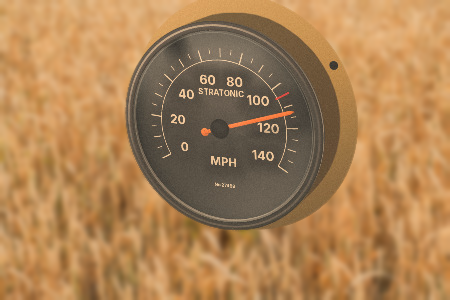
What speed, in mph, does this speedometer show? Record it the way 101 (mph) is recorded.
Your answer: 112.5 (mph)
